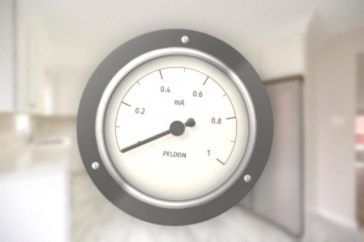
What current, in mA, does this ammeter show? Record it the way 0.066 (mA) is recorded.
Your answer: 0 (mA)
